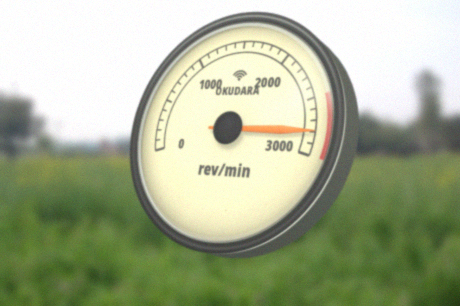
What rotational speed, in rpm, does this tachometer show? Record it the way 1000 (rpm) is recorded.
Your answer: 2800 (rpm)
